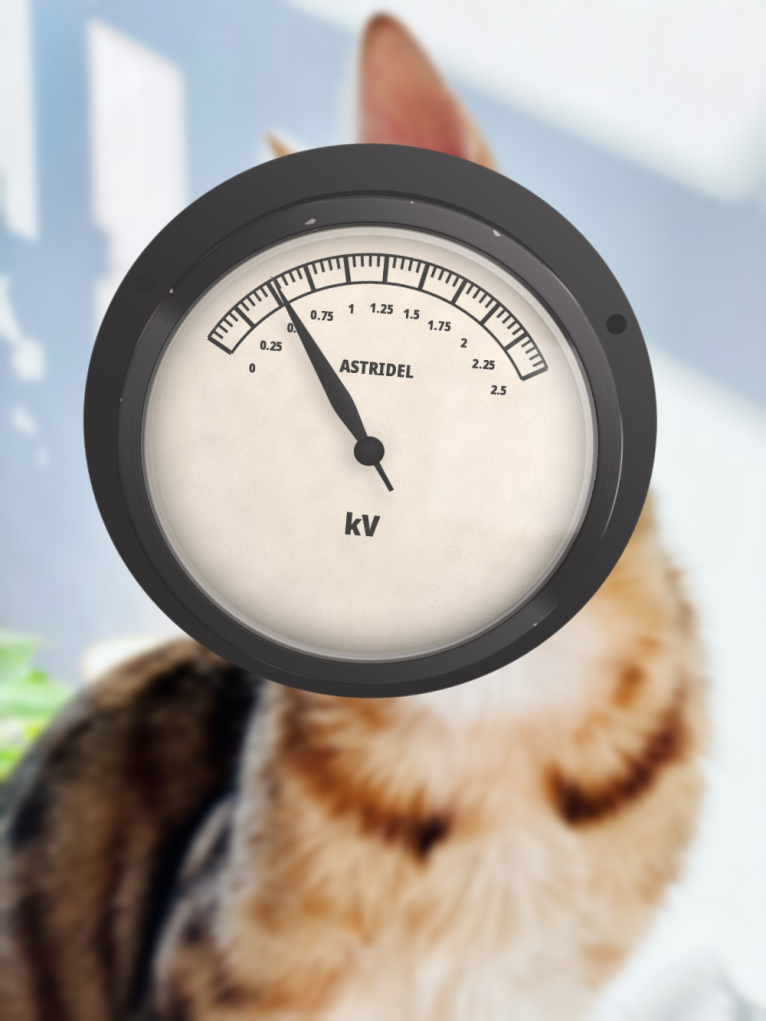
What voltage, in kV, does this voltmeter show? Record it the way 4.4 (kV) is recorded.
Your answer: 0.55 (kV)
